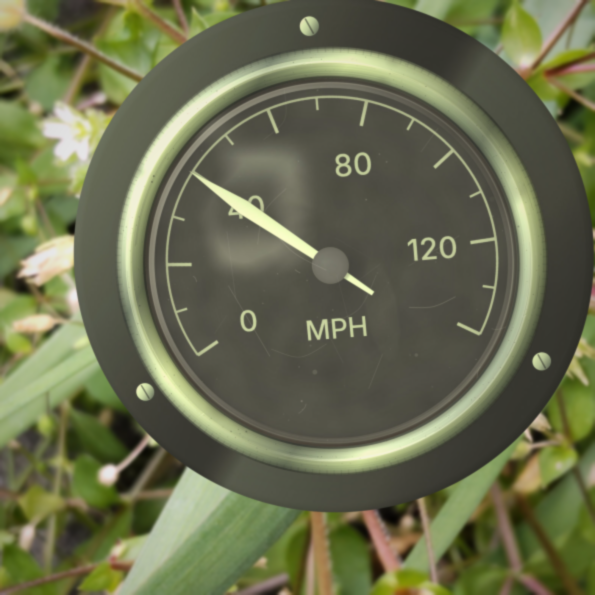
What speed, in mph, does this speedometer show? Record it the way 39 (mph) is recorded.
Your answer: 40 (mph)
